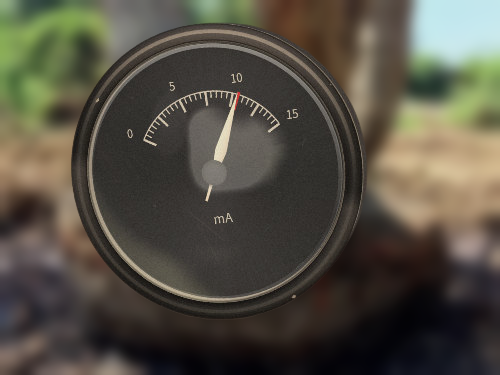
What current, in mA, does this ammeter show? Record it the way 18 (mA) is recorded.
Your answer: 10.5 (mA)
